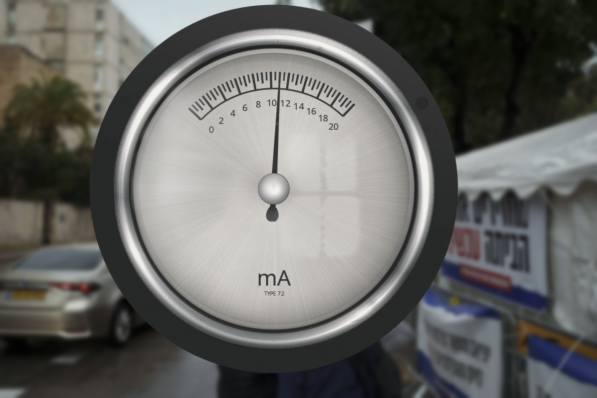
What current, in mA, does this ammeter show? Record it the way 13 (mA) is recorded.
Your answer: 11 (mA)
